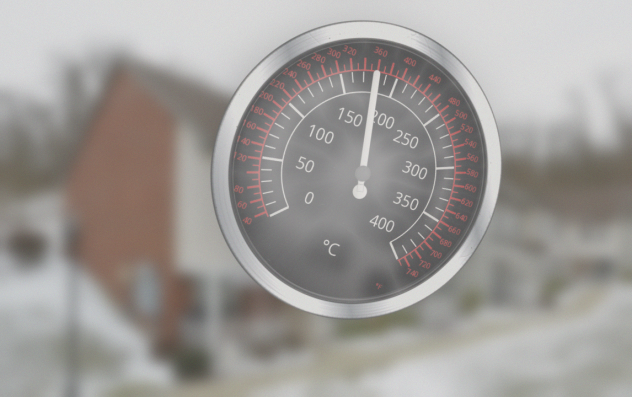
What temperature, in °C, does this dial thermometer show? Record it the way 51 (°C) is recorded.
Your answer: 180 (°C)
